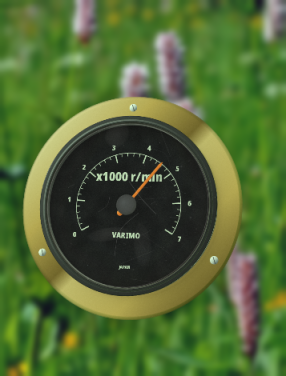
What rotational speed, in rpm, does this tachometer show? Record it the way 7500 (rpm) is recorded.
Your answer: 4600 (rpm)
